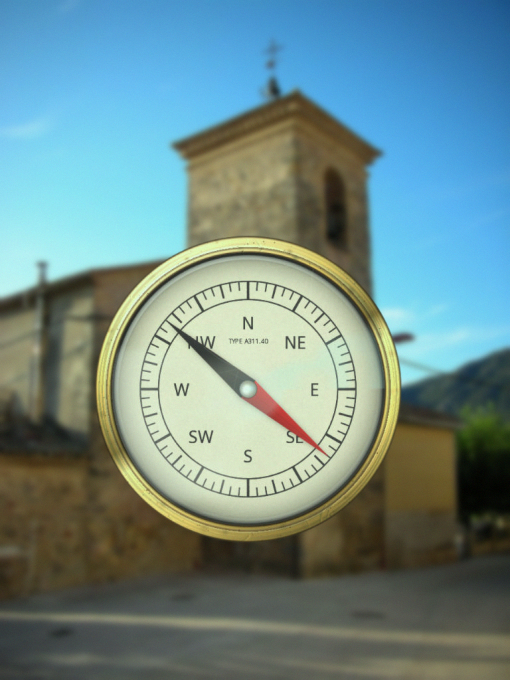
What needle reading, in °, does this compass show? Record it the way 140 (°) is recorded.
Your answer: 130 (°)
